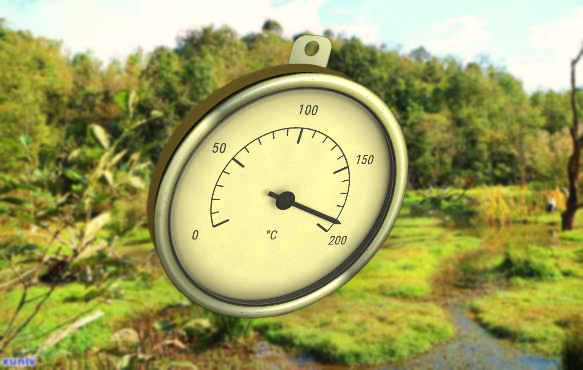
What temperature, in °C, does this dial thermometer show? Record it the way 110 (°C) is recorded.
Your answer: 190 (°C)
